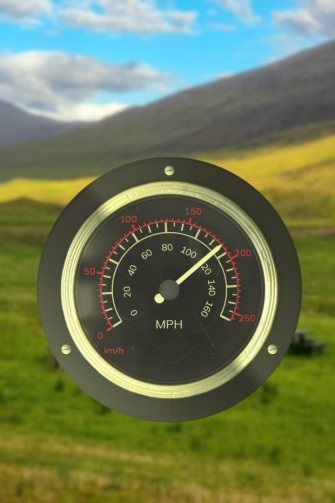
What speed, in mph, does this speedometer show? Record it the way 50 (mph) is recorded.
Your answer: 115 (mph)
